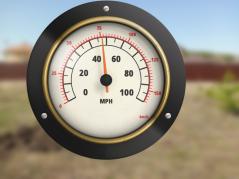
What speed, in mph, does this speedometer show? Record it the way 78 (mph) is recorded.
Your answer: 47.5 (mph)
